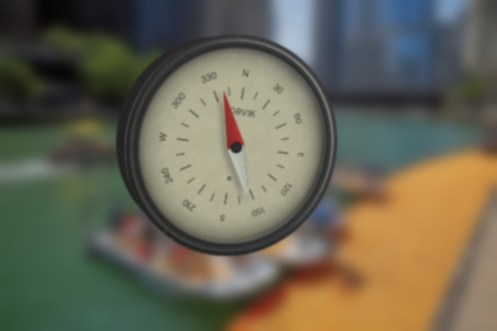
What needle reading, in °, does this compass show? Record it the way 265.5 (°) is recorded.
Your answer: 337.5 (°)
